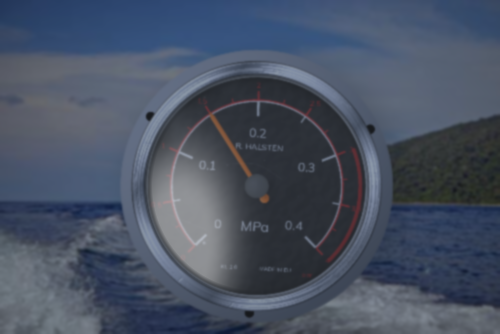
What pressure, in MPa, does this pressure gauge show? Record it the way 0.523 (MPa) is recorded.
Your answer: 0.15 (MPa)
